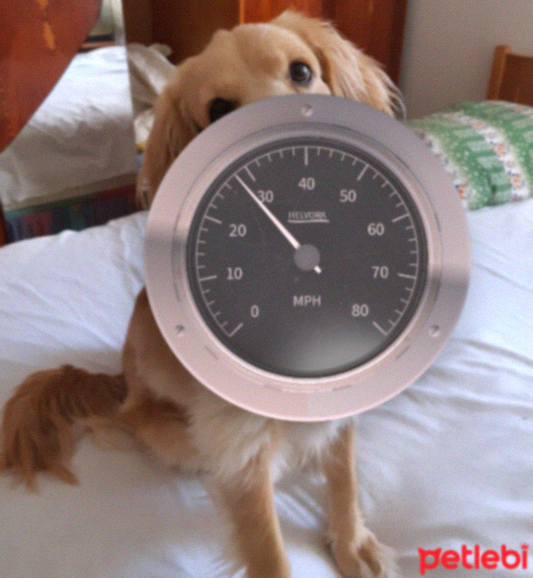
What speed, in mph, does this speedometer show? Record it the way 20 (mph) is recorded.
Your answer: 28 (mph)
